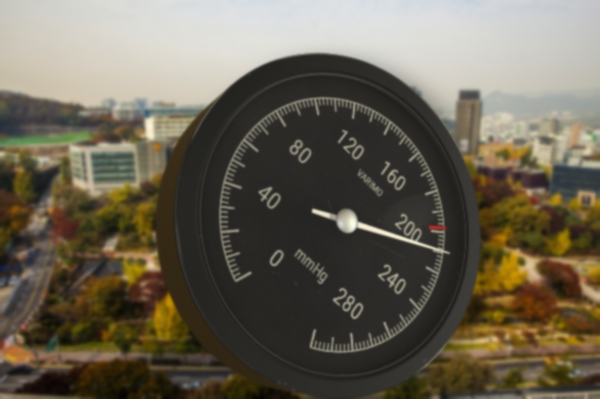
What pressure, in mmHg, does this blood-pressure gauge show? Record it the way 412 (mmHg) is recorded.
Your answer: 210 (mmHg)
